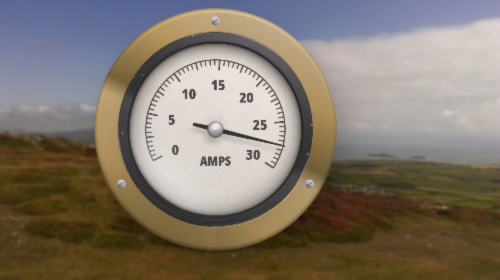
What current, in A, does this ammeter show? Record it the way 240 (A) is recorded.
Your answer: 27.5 (A)
